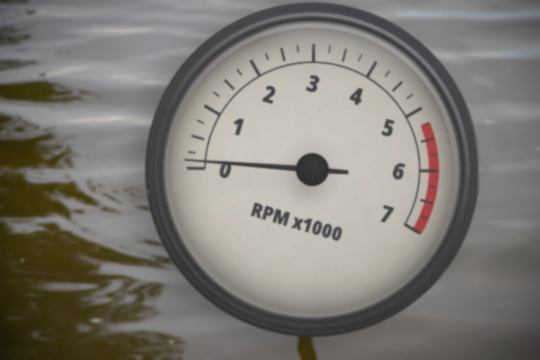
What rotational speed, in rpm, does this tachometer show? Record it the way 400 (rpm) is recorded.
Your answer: 125 (rpm)
